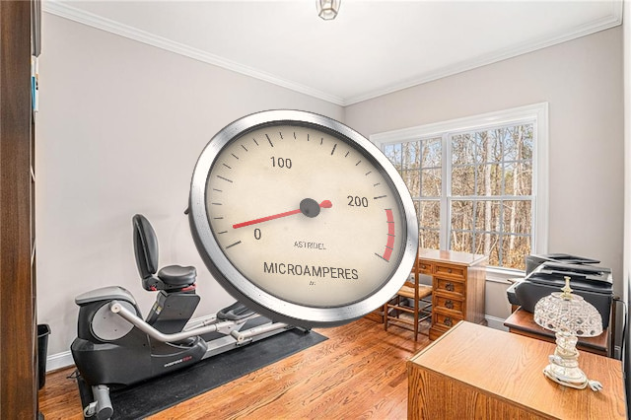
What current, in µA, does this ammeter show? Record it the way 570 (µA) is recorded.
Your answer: 10 (µA)
